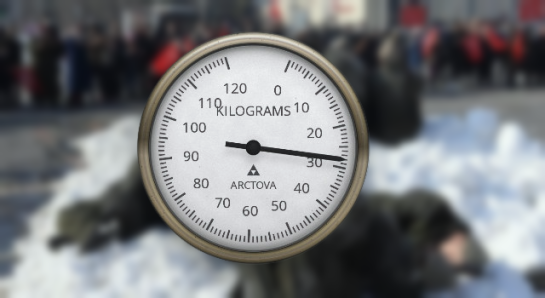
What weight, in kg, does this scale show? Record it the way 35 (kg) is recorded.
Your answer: 28 (kg)
